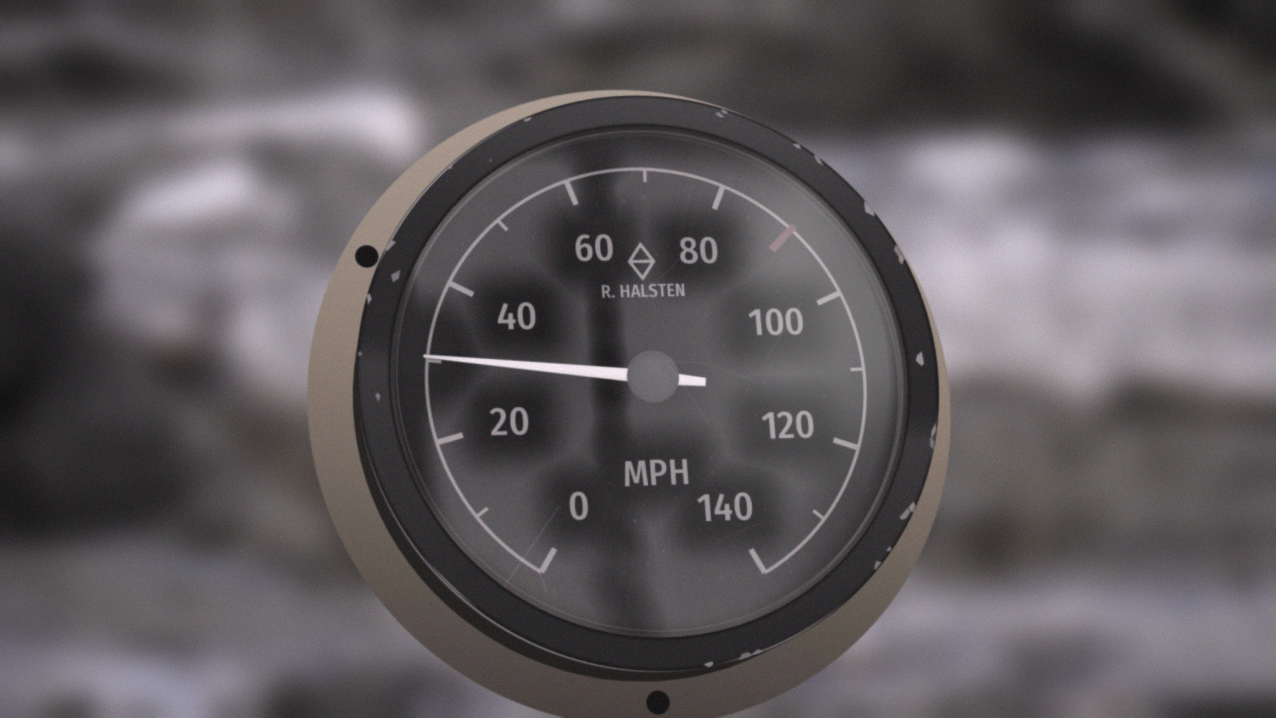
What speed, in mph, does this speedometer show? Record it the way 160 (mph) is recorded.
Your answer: 30 (mph)
